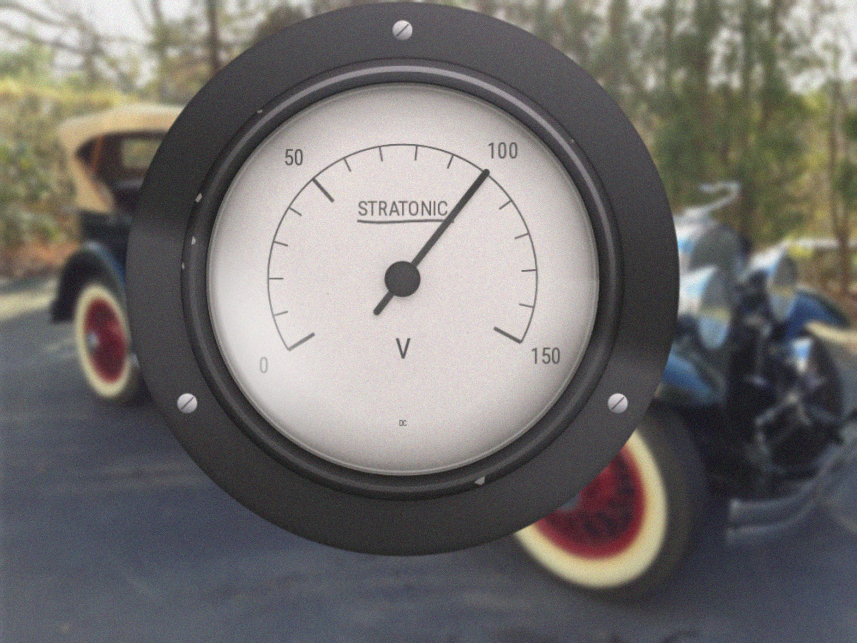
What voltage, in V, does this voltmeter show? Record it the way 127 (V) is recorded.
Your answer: 100 (V)
